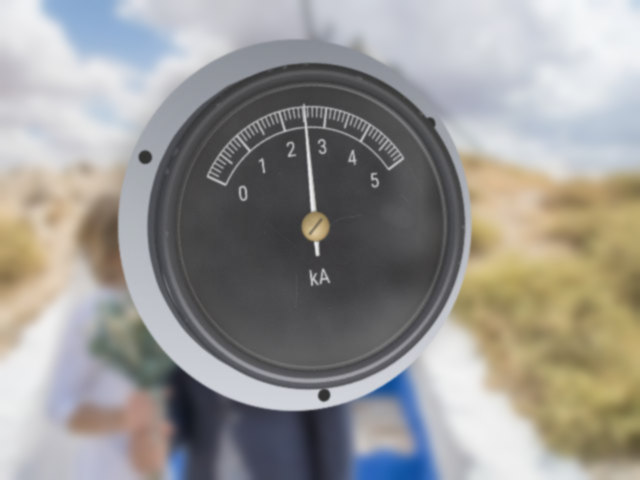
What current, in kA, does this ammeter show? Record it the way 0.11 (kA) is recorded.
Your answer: 2.5 (kA)
